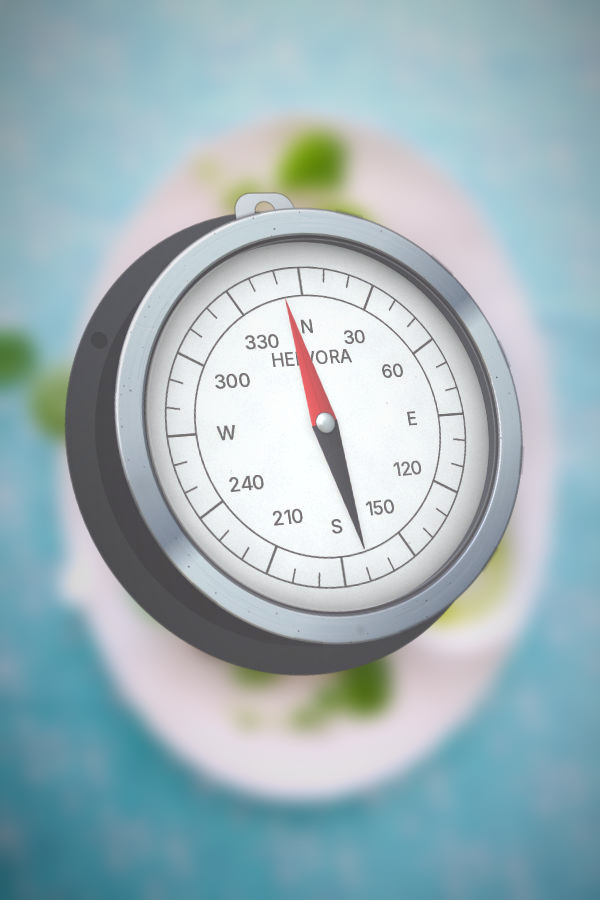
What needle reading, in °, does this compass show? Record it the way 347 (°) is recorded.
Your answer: 350 (°)
